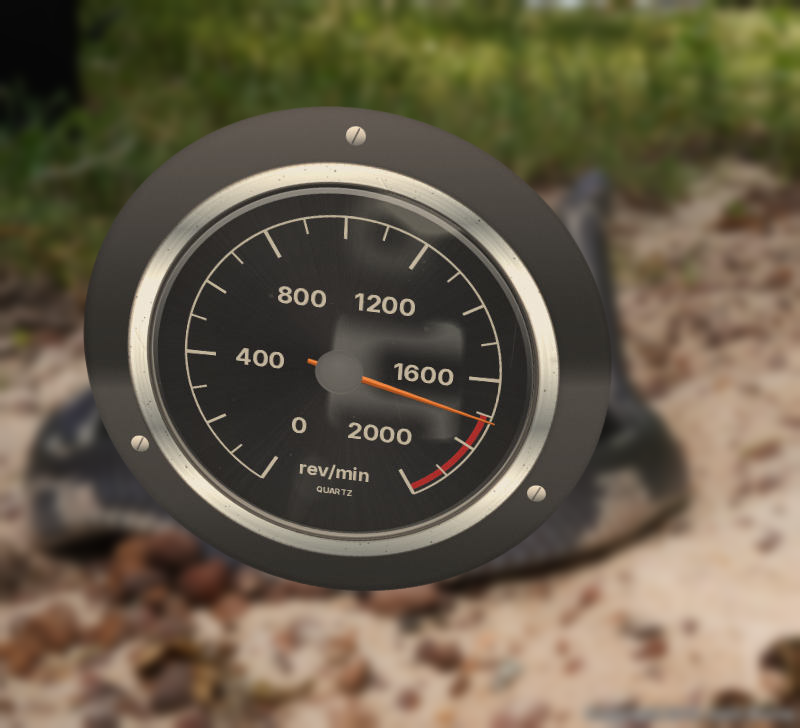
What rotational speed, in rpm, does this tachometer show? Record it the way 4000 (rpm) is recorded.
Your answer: 1700 (rpm)
